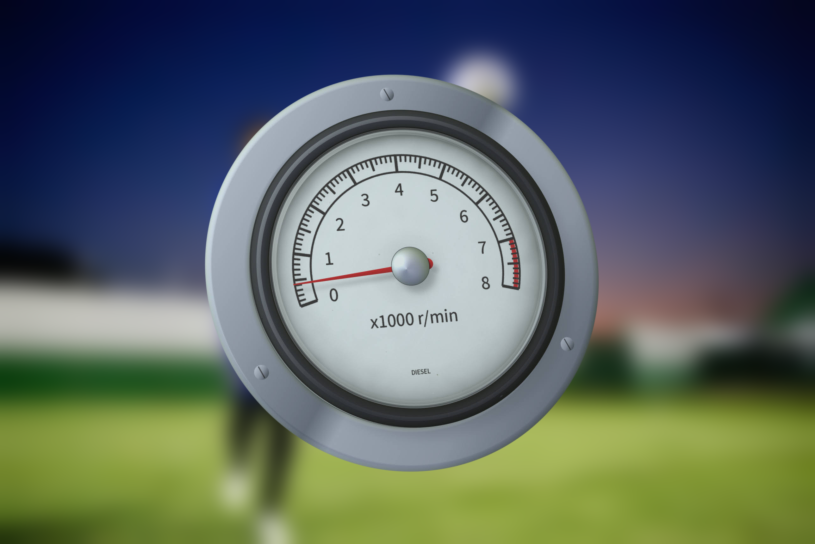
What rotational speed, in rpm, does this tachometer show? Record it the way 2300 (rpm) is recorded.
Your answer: 400 (rpm)
